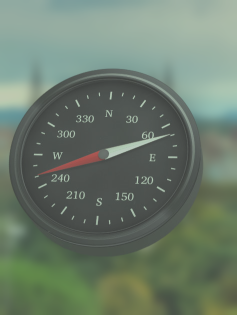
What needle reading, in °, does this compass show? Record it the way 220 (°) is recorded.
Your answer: 250 (°)
